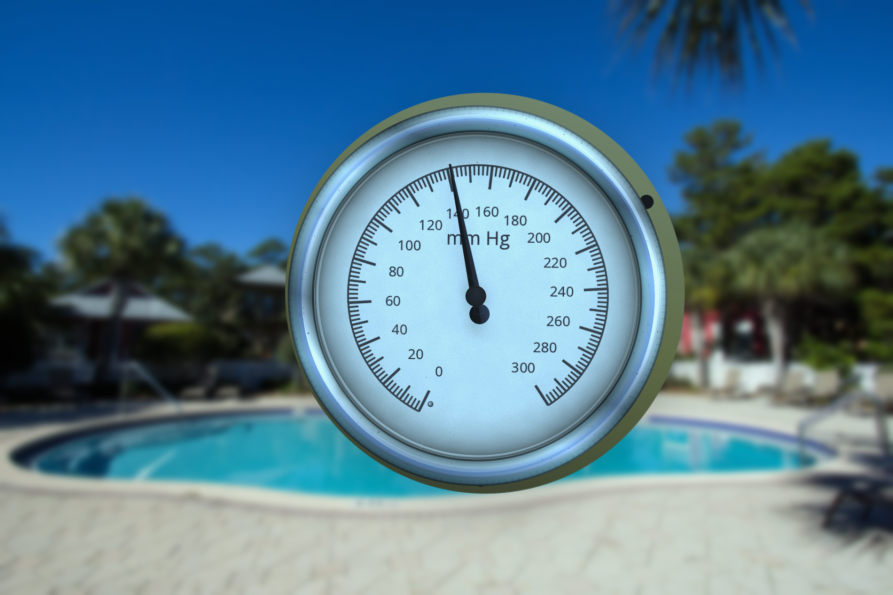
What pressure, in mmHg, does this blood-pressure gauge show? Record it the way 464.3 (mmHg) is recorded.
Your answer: 142 (mmHg)
